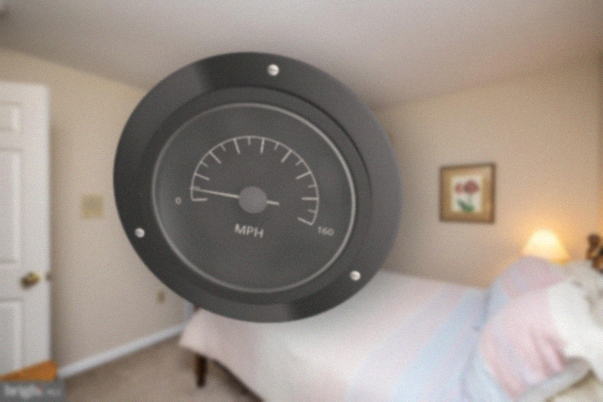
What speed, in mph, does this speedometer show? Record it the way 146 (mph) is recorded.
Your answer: 10 (mph)
